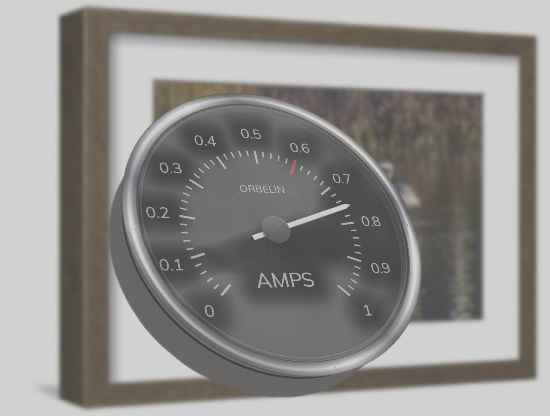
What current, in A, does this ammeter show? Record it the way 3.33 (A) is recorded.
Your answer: 0.76 (A)
